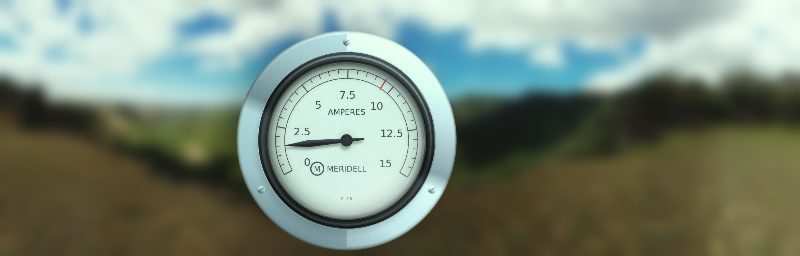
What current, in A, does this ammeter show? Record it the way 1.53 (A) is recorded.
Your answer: 1.5 (A)
